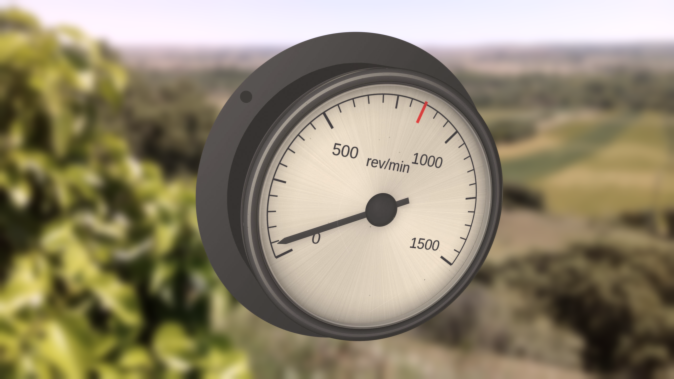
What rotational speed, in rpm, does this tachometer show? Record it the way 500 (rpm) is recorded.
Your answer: 50 (rpm)
